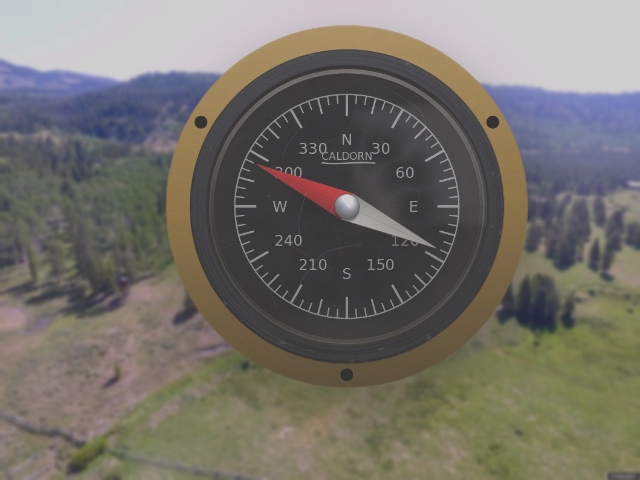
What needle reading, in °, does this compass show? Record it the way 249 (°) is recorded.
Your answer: 295 (°)
